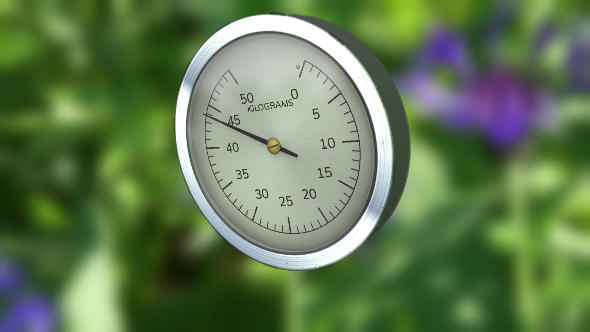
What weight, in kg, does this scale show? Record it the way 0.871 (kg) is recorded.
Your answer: 44 (kg)
